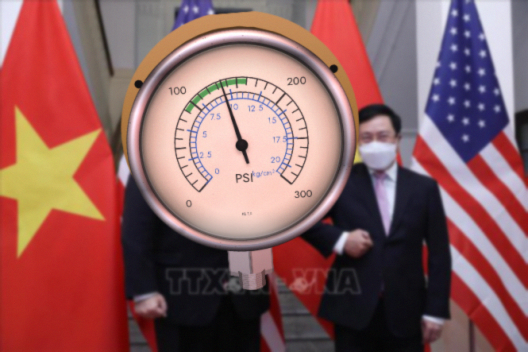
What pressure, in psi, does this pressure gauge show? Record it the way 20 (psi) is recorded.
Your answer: 135 (psi)
